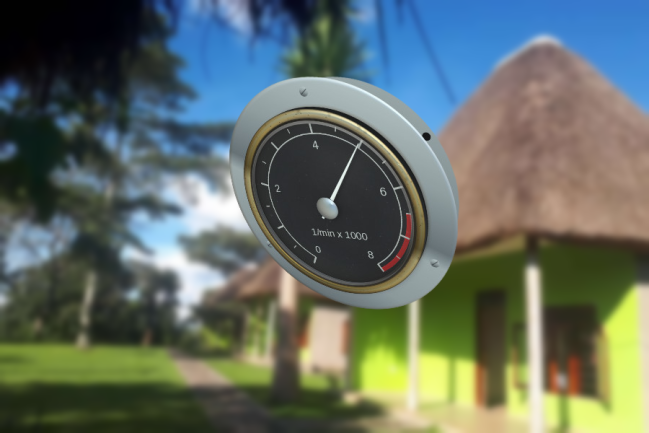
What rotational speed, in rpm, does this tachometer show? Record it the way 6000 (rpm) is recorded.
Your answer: 5000 (rpm)
